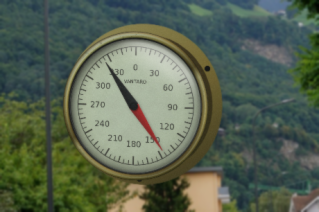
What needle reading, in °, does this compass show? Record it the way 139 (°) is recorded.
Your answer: 145 (°)
